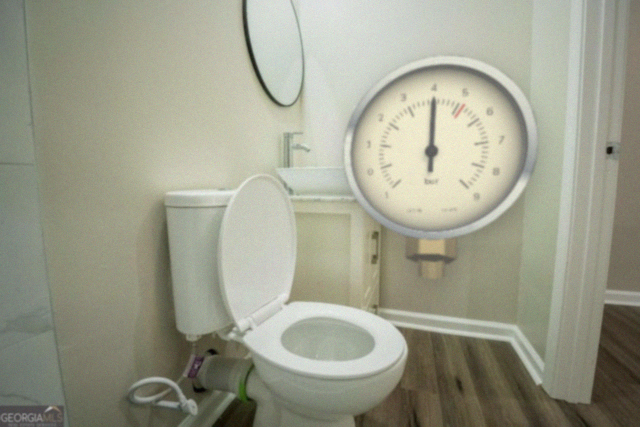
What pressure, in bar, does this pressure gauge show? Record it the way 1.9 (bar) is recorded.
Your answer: 4 (bar)
